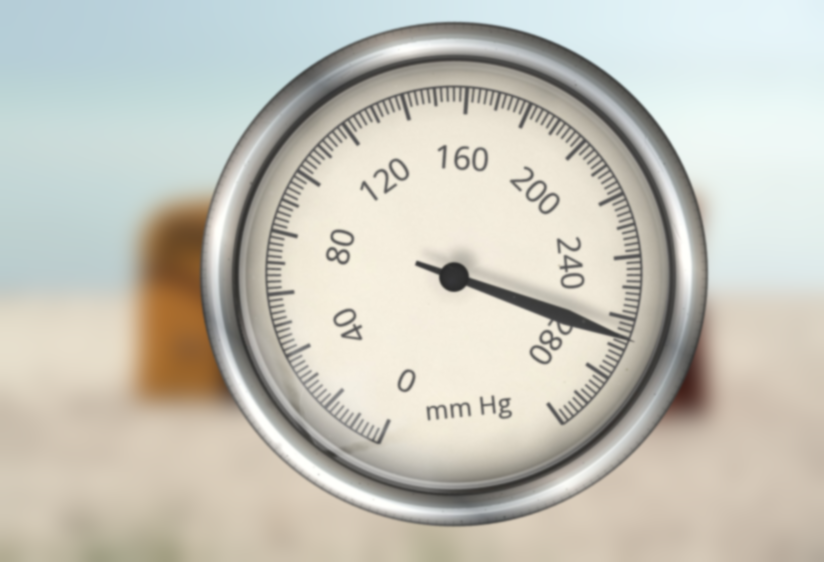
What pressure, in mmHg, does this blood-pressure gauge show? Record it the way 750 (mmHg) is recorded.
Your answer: 266 (mmHg)
